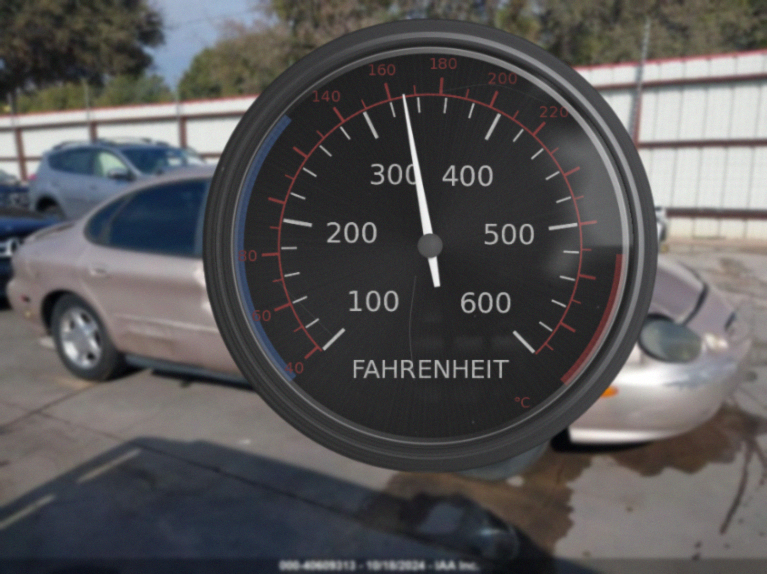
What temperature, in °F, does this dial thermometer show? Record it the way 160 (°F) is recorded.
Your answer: 330 (°F)
